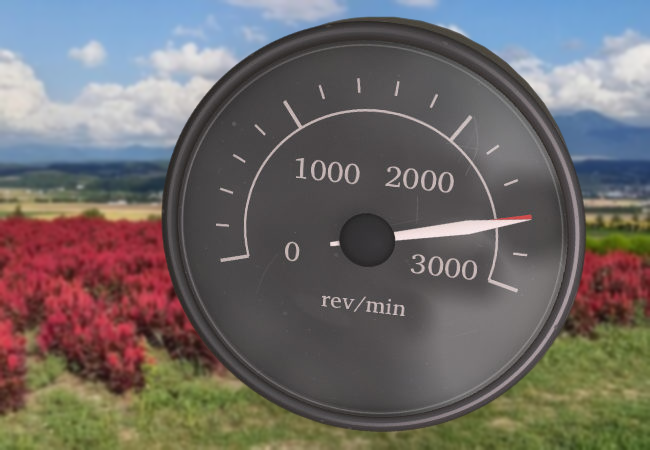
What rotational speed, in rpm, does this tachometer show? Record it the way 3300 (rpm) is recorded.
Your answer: 2600 (rpm)
